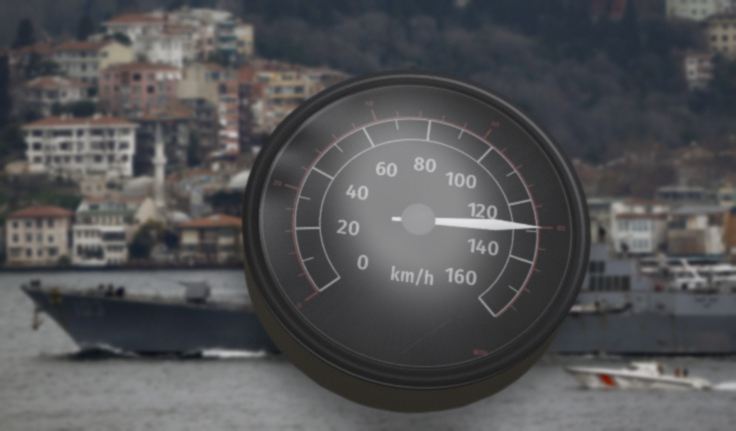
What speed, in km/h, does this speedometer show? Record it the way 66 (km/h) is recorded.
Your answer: 130 (km/h)
